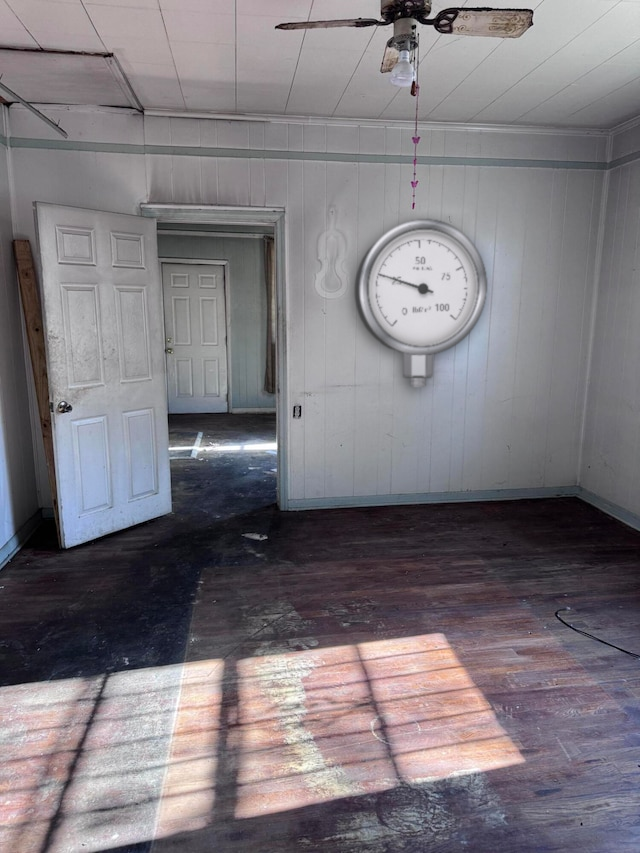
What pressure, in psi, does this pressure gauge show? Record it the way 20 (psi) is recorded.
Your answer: 25 (psi)
